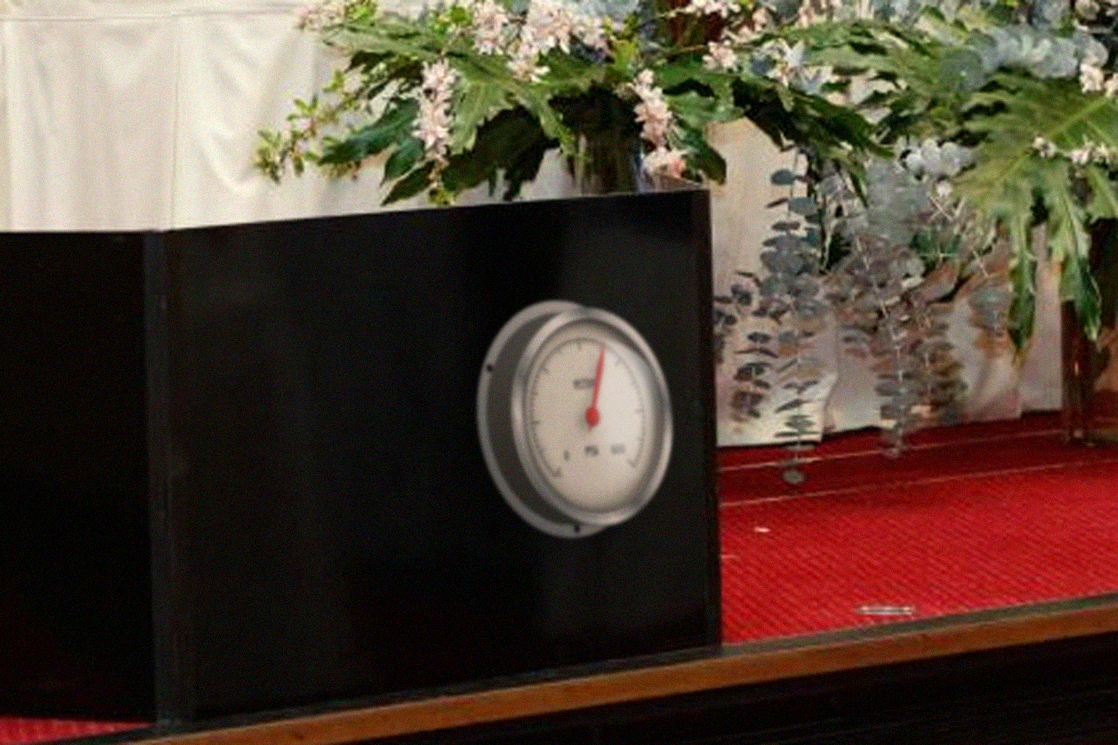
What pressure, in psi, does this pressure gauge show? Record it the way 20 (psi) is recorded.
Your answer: 350 (psi)
